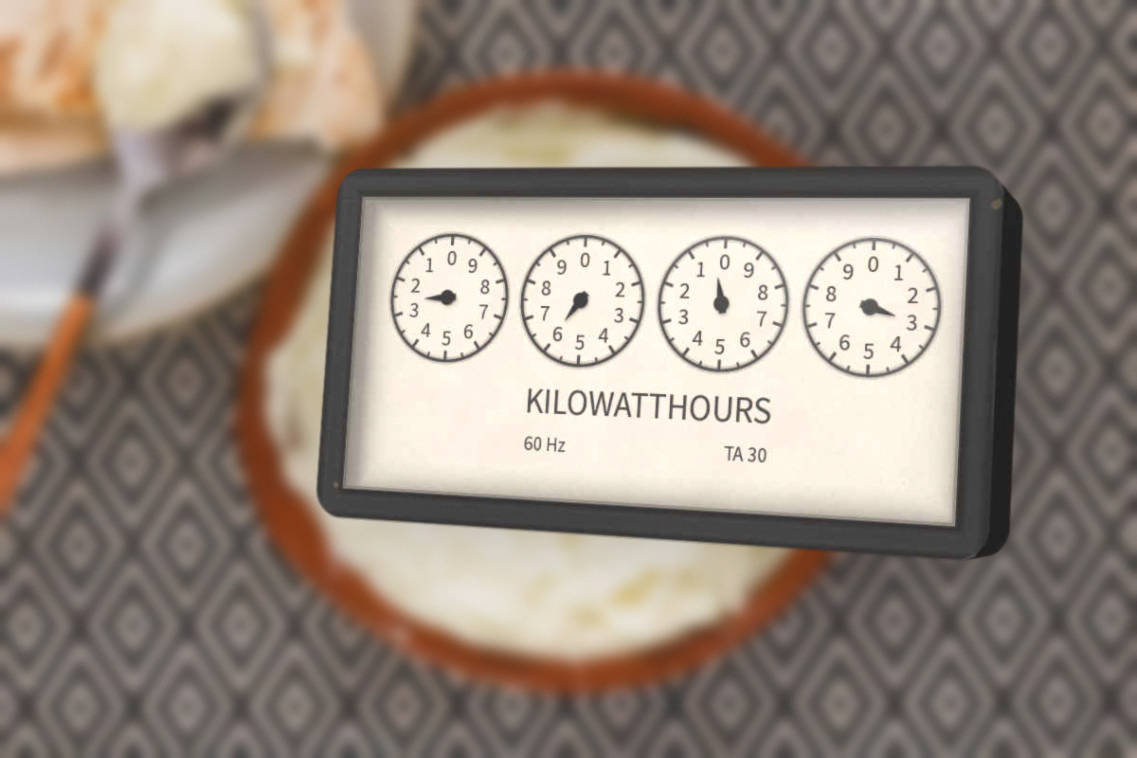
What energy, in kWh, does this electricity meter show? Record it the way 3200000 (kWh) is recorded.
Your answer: 2603 (kWh)
